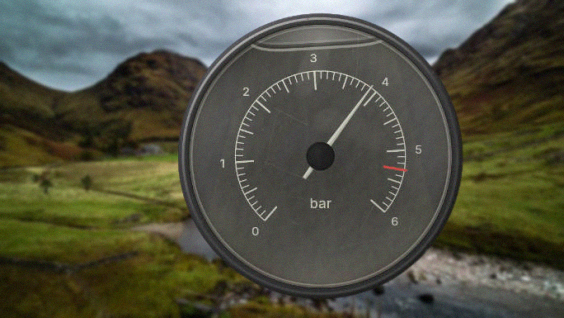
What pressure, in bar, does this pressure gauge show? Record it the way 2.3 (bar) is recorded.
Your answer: 3.9 (bar)
